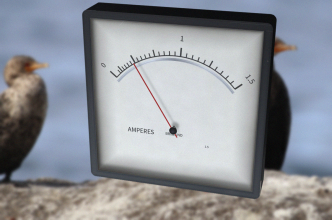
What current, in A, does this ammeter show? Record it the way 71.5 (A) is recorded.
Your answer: 0.5 (A)
